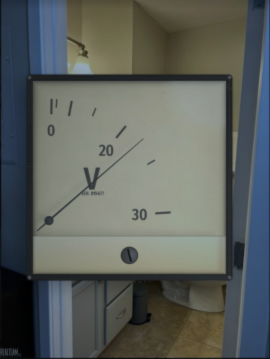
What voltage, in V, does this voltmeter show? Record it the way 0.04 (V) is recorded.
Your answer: 22.5 (V)
